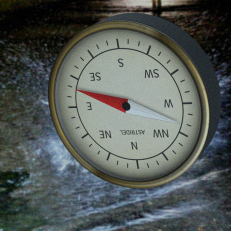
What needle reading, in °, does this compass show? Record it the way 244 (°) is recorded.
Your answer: 110 (°)
